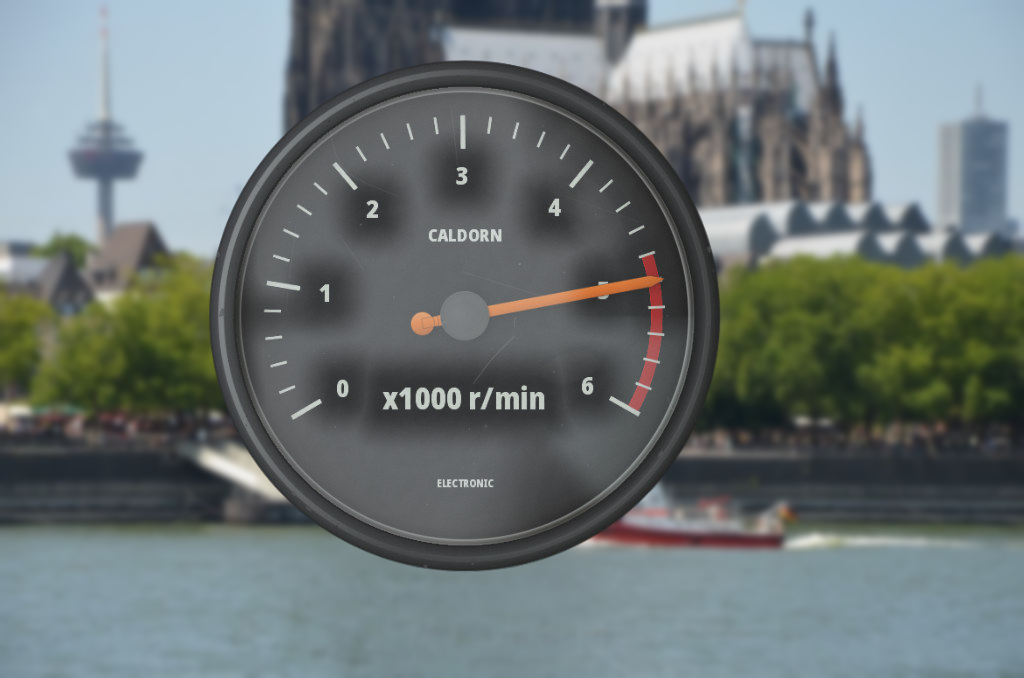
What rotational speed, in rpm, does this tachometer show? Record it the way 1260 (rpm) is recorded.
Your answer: 5000 (rpm)
